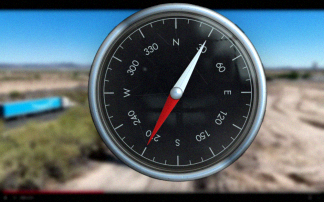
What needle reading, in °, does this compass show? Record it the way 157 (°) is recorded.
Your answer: 210 (°)
